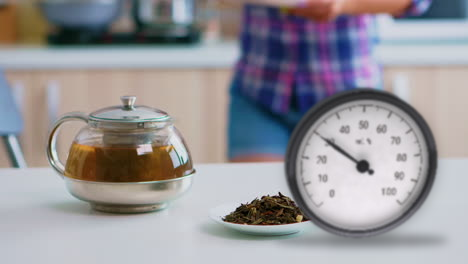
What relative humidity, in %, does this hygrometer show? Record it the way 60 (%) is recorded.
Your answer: 30 (%)
